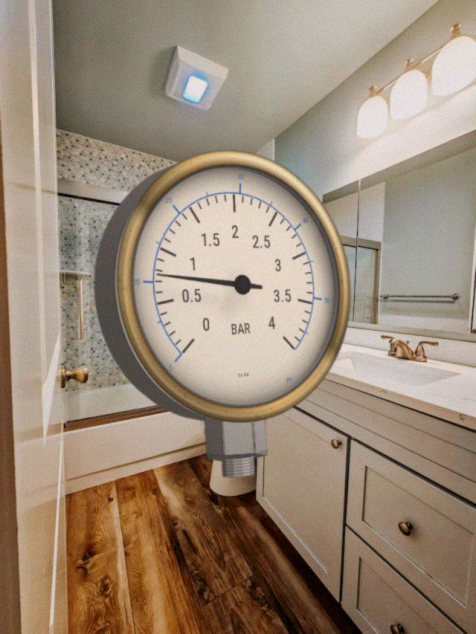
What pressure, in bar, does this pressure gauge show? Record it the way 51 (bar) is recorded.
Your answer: 0.75 (bar)
